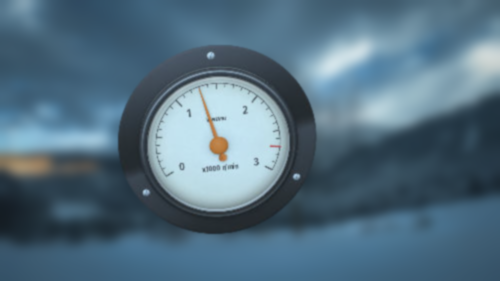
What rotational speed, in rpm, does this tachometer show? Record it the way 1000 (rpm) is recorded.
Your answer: 1300 (rpm)
